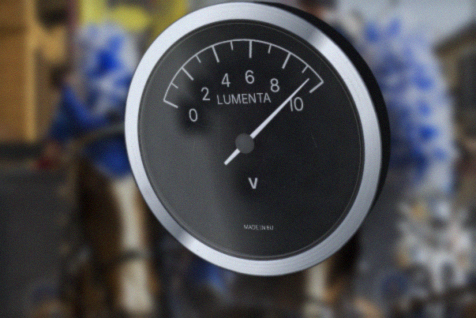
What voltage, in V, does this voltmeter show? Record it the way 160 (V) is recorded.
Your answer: 9.5 (V)
